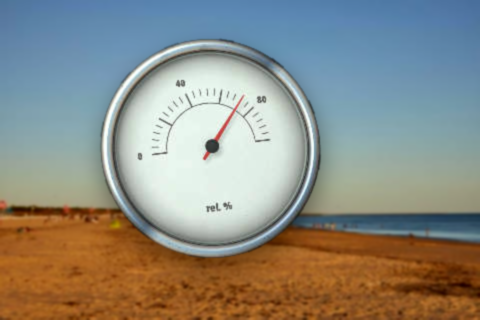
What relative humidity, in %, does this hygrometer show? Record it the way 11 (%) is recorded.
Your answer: 72 (%)
